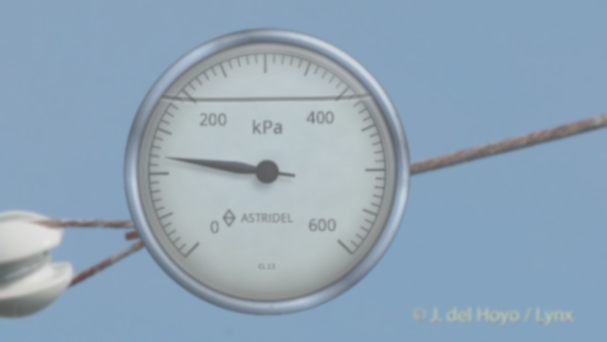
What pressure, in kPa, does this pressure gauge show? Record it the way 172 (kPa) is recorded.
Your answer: 120 (kPa)
